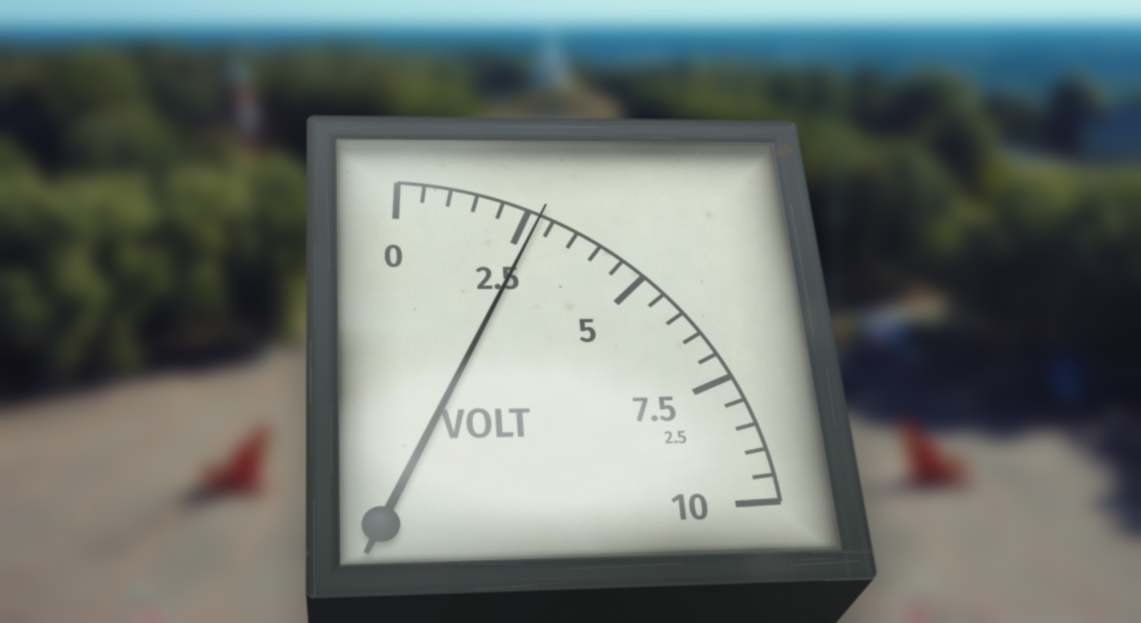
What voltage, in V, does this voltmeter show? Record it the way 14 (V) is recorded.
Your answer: 2.75 (V)
